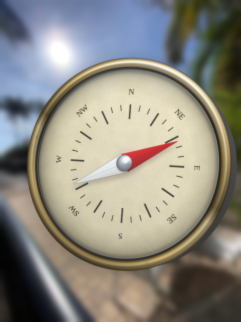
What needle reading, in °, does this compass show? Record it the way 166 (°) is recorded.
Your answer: 65 (°)
